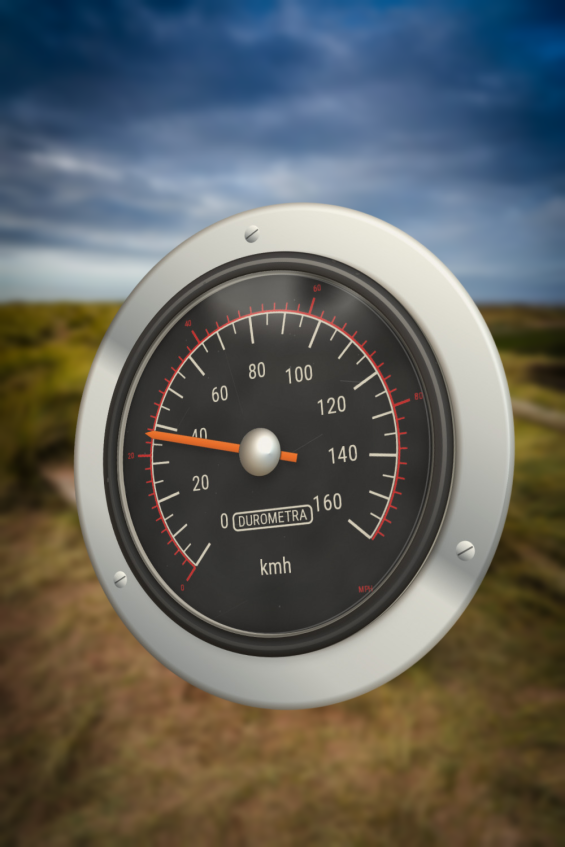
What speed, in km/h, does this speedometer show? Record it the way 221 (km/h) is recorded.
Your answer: 37.5 (km/h)
